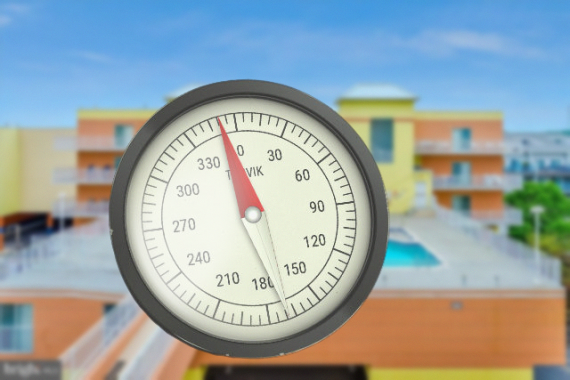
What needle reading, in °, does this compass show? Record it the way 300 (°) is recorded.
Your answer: 350 (°)
